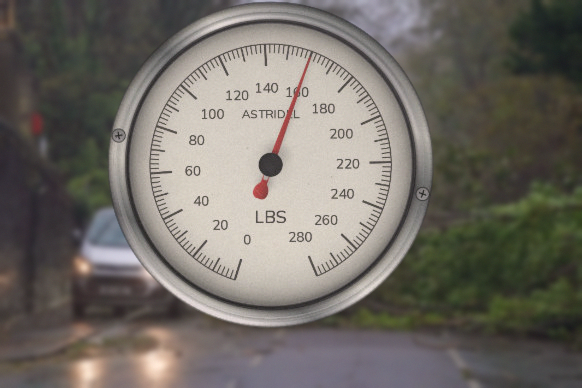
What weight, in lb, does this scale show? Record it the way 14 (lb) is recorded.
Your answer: 160 (lb)
